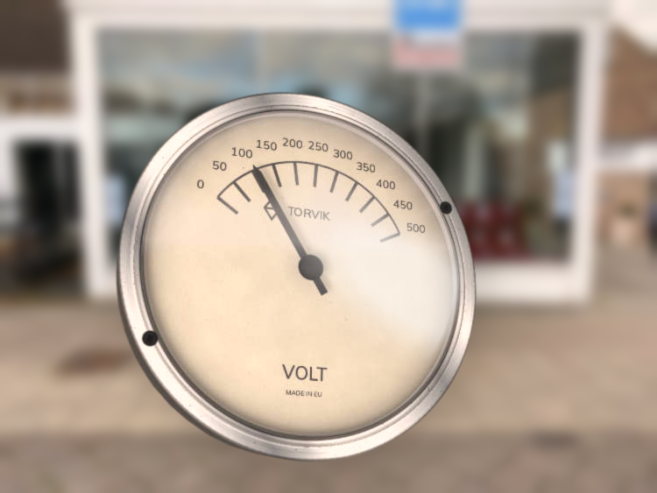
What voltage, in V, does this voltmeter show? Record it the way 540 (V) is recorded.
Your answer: 100 (V)
